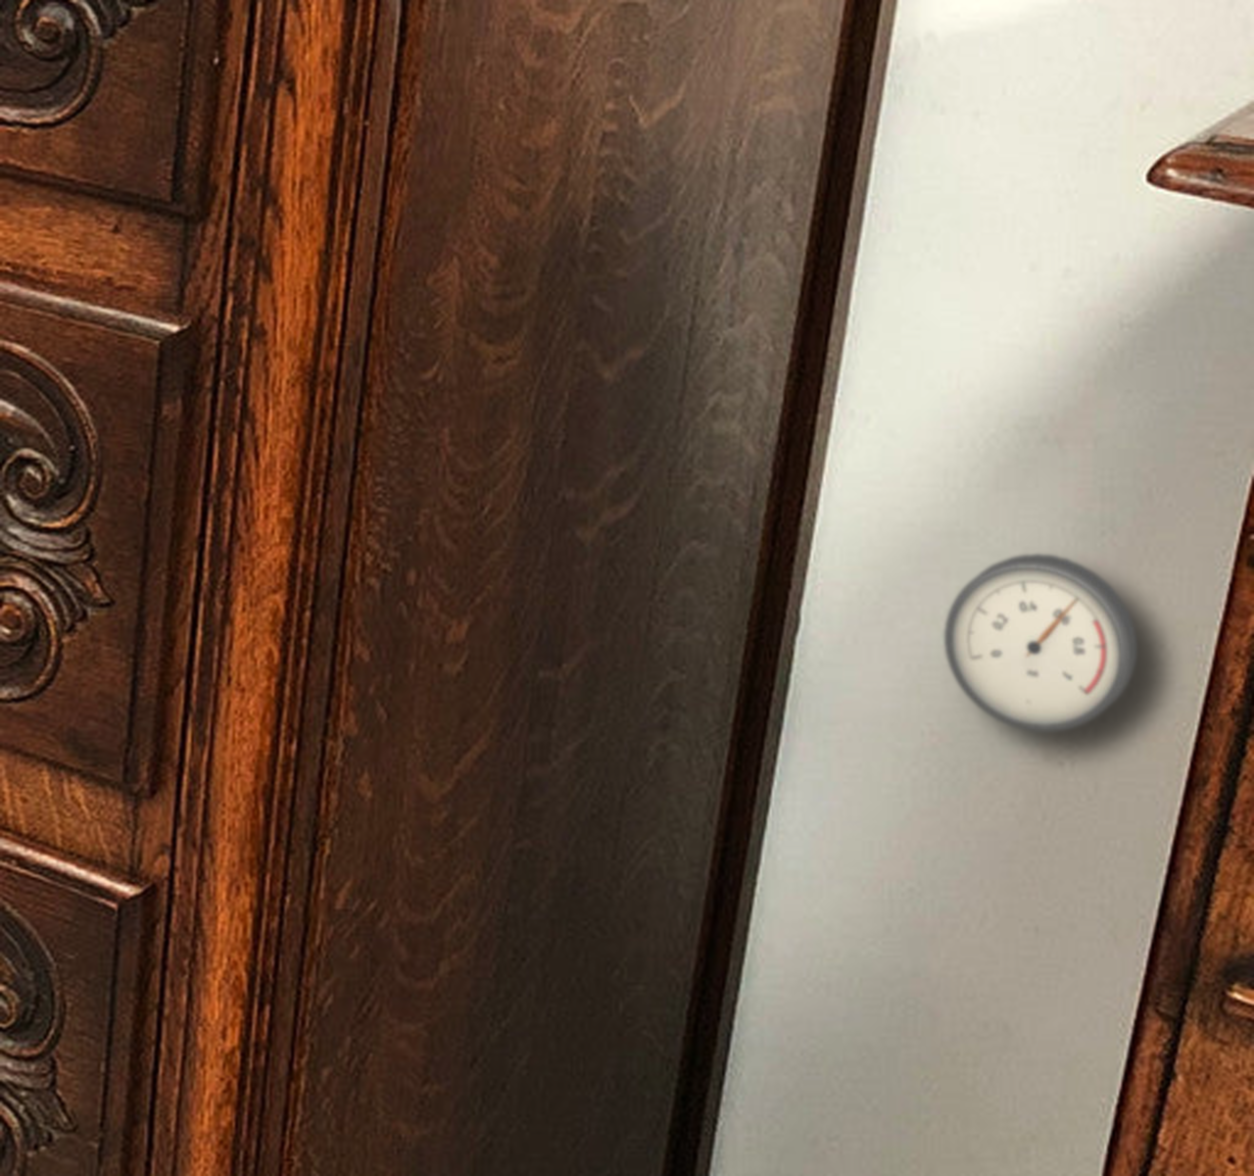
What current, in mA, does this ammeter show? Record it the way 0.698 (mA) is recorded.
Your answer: 0.6 (mA)
